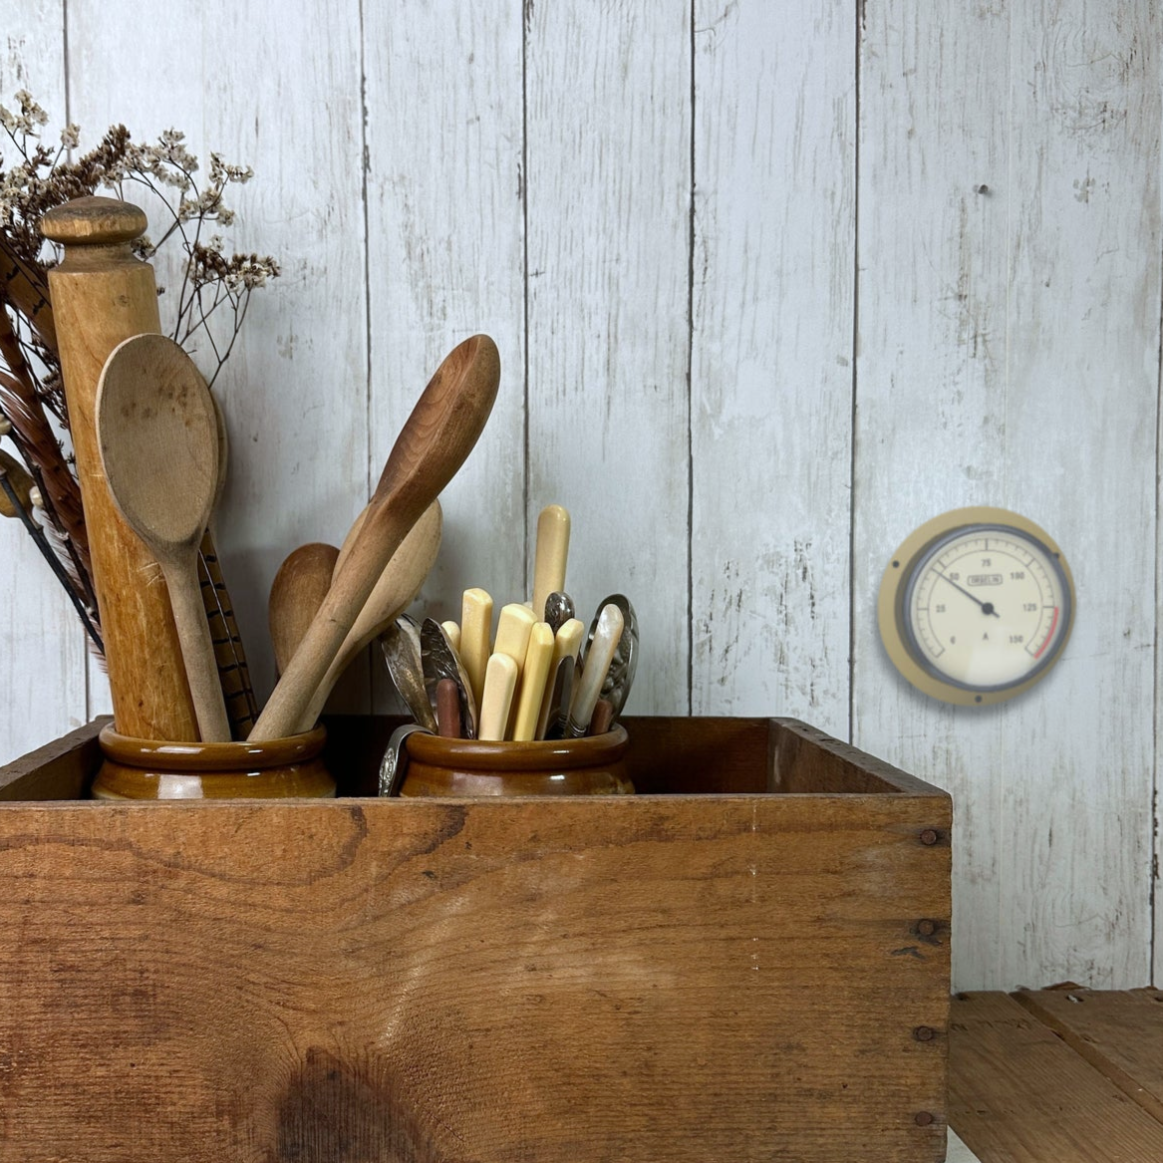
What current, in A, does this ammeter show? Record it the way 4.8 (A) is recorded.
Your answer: 45 (A)
